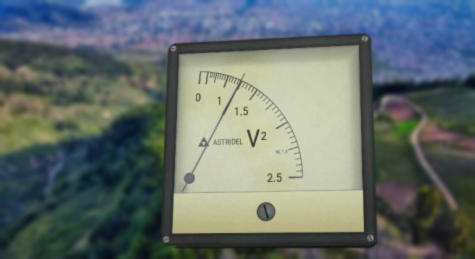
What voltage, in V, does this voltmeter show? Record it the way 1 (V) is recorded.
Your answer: 1.25 (V)
